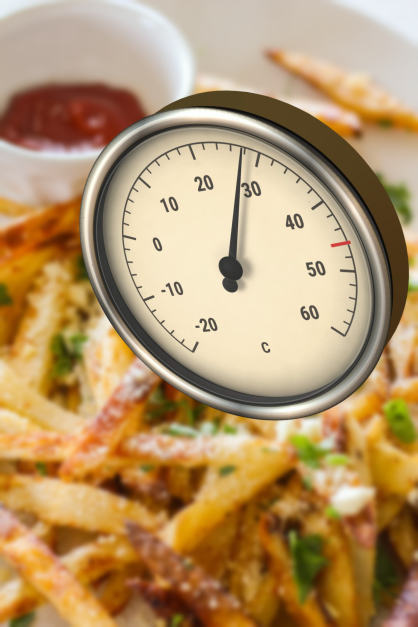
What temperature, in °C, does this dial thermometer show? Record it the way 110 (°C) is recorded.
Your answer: 28 (°C)
